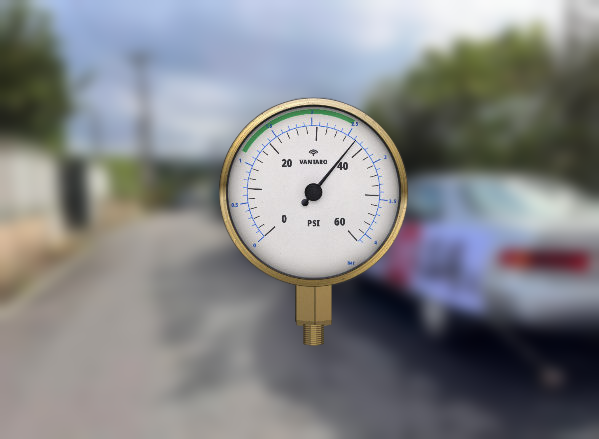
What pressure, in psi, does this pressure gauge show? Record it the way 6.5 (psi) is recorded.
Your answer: 38 (psi)
